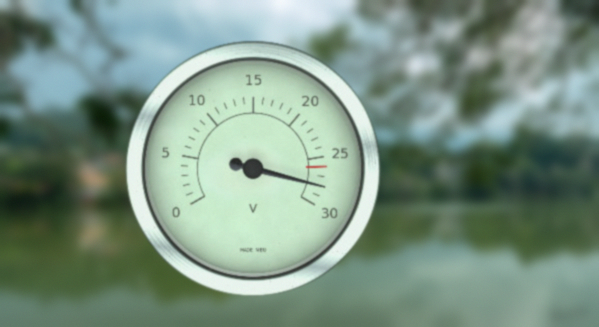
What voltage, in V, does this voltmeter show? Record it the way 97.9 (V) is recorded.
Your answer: 28 (V)
